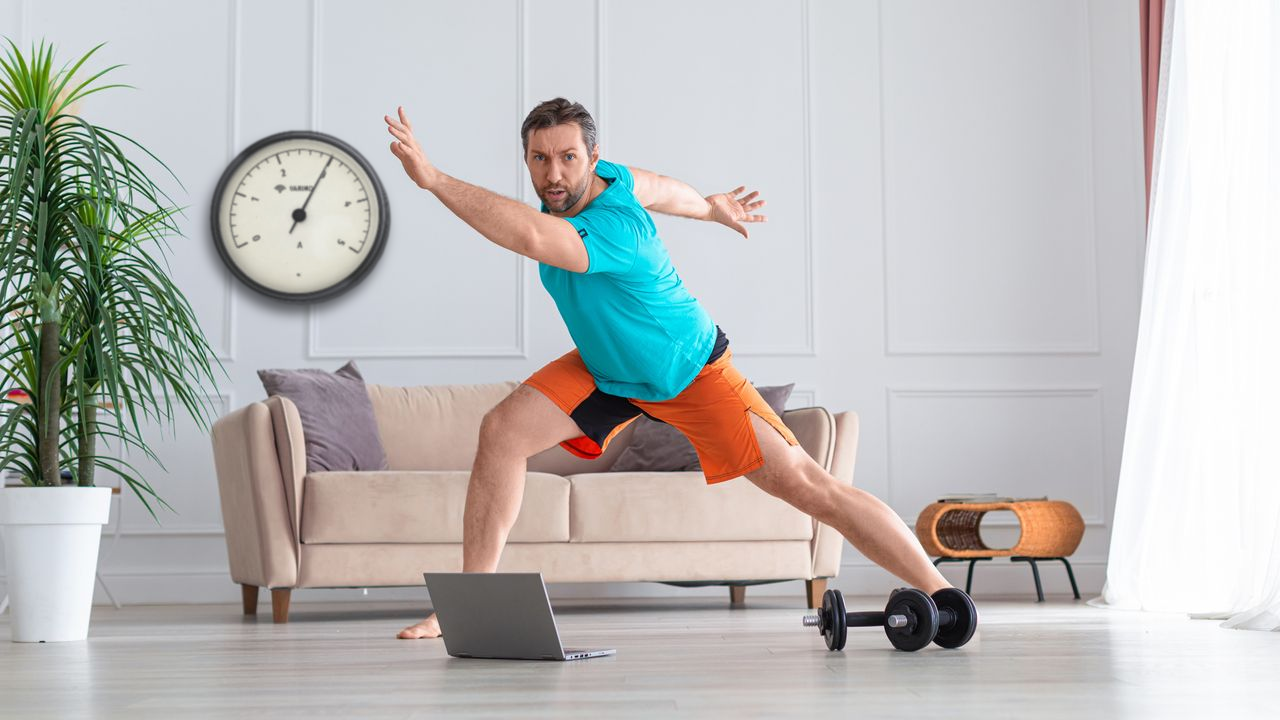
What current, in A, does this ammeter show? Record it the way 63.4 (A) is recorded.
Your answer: 3 (A)
